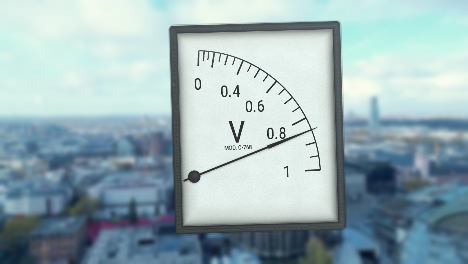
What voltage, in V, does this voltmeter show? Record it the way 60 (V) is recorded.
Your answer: 0.85 (V)
